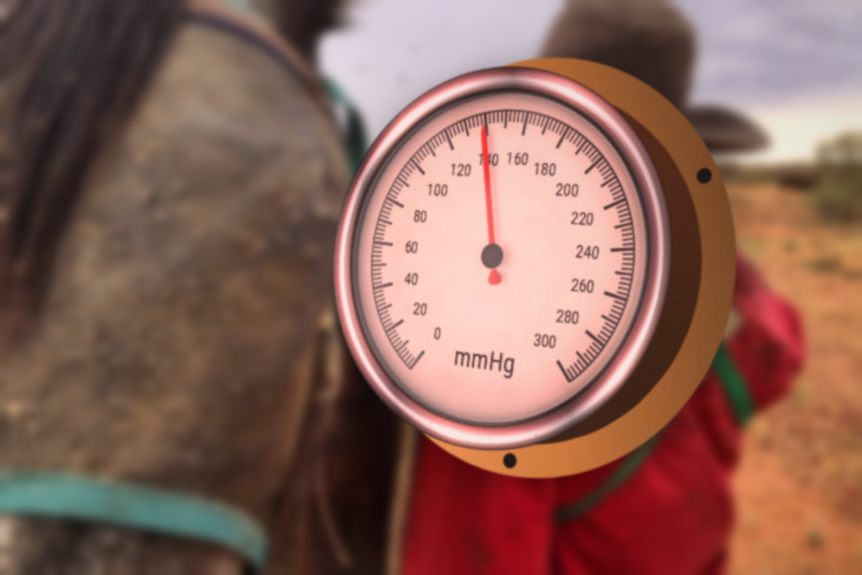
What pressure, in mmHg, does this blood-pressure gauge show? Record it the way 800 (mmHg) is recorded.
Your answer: 140 (mmHg)
